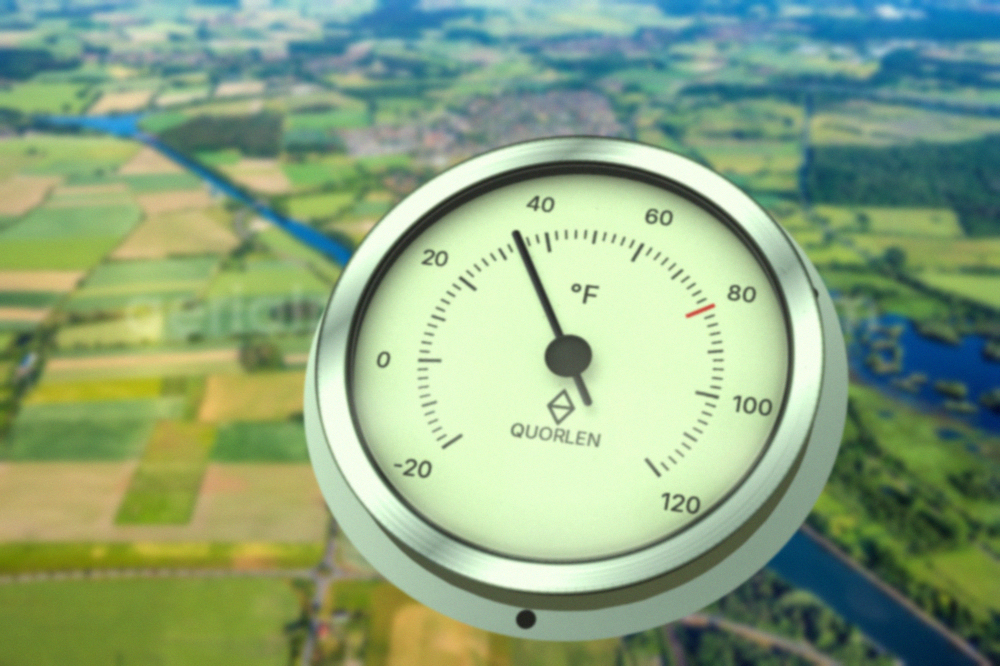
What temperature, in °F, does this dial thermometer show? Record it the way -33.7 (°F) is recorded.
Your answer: 34 (°F)
